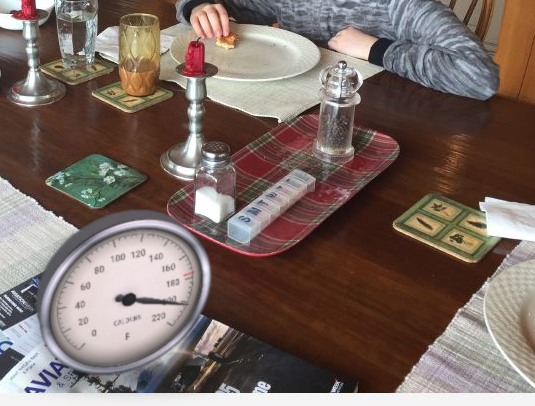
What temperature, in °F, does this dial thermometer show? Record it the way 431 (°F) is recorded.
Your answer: 200 (°F)
